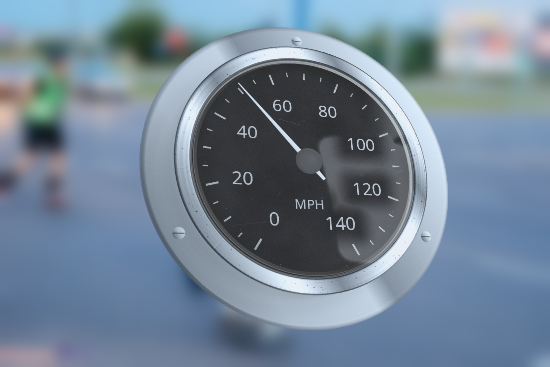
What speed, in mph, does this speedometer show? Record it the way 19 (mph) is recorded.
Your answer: 50 (mph)
